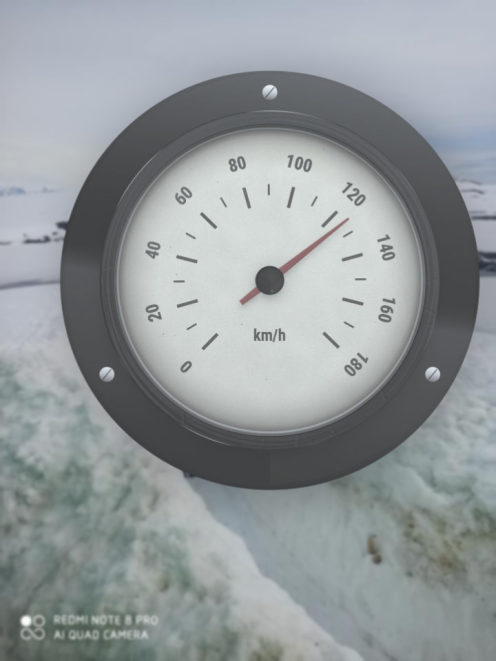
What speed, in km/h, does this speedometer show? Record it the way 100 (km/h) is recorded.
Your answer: 125 (km/h)
